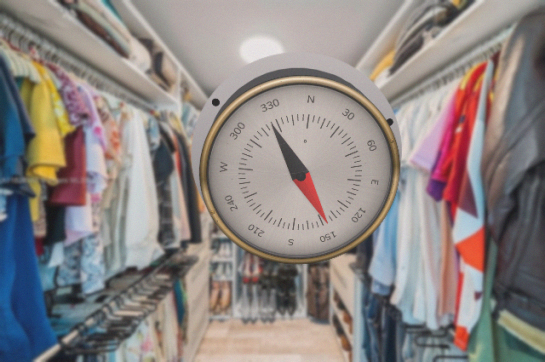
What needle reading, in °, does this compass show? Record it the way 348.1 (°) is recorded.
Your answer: 145 (°)
